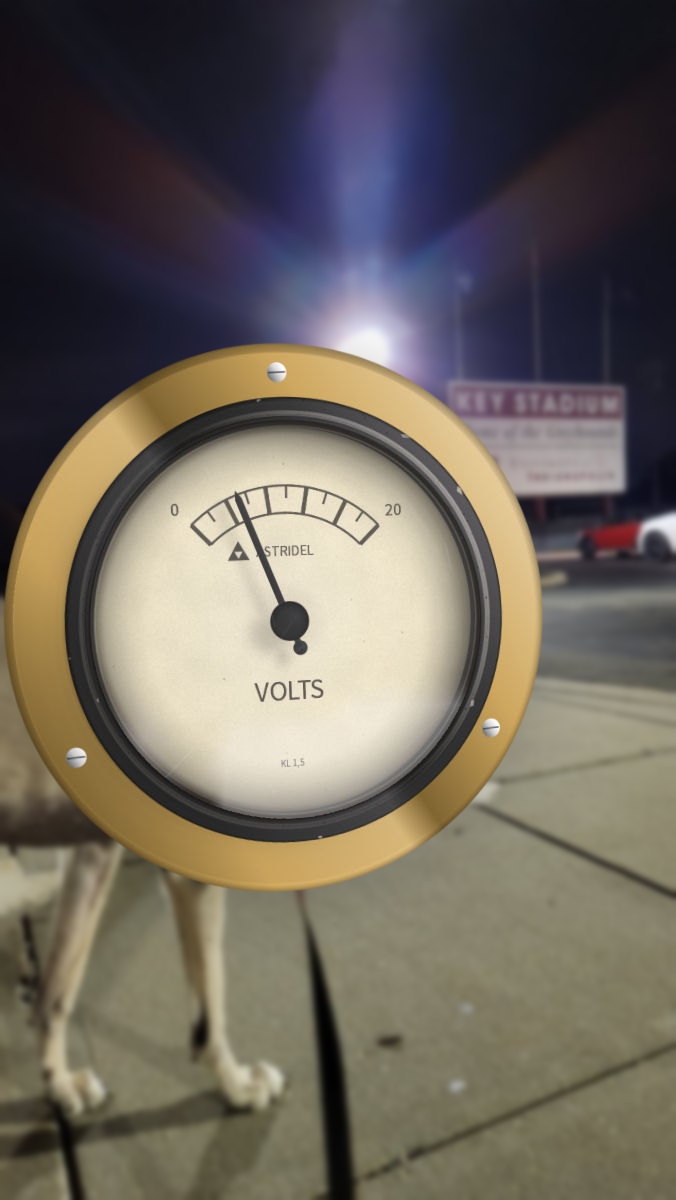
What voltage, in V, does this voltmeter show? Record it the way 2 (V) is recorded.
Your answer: 5 (V)
